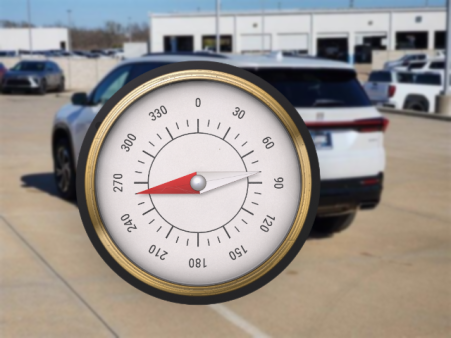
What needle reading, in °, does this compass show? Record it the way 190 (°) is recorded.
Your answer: 260 (°)
